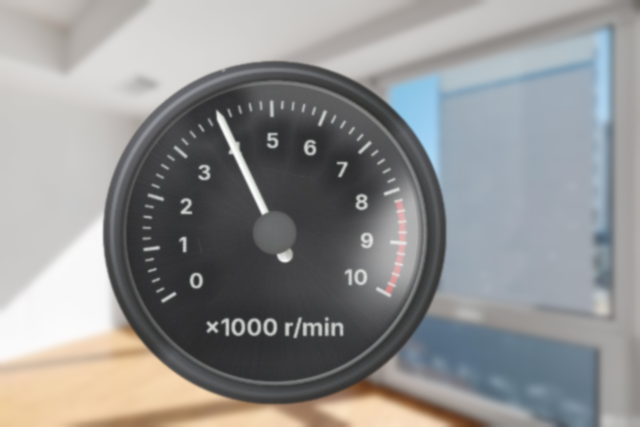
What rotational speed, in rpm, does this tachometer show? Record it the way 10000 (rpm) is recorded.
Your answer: 4000 (rpm)
